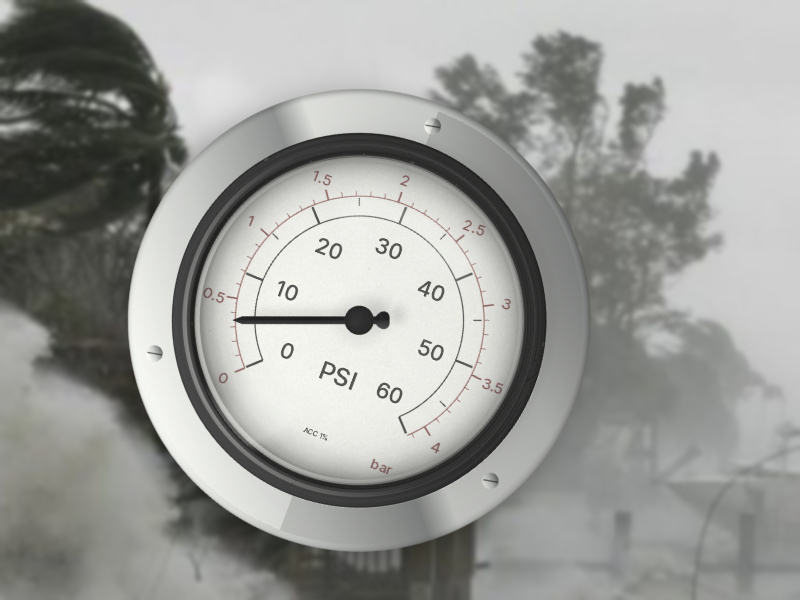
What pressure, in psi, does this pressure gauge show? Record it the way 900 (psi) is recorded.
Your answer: 5 (psi)
